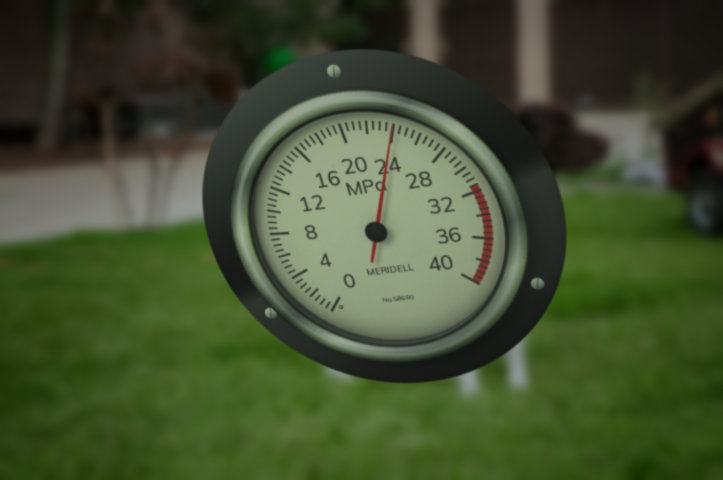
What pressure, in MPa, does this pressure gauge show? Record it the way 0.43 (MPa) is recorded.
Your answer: 24 (MPa)
